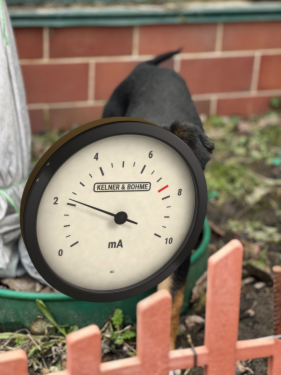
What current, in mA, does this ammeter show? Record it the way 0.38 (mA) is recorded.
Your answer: 2.25 (mA)
